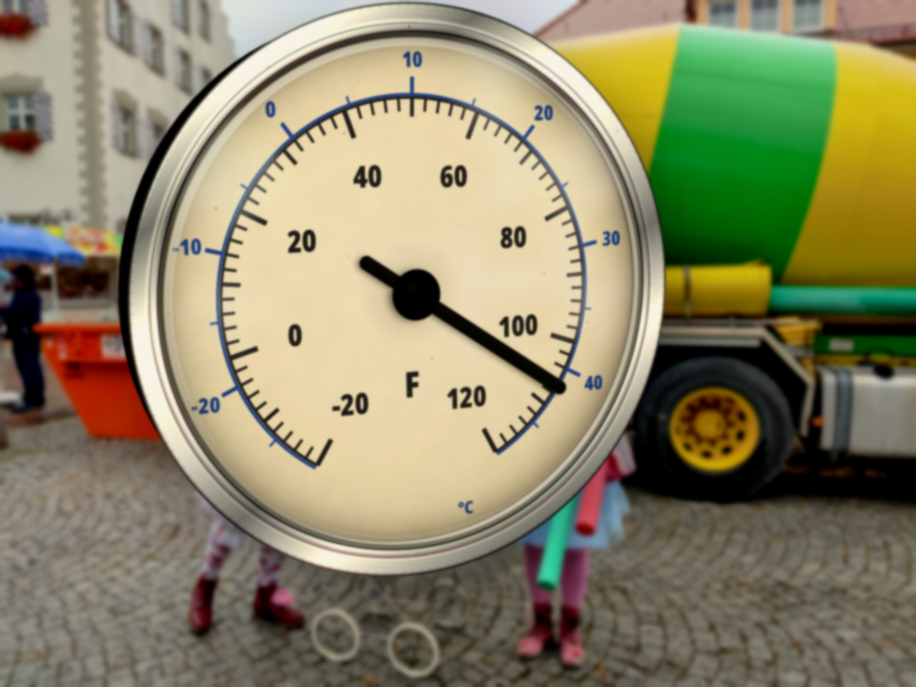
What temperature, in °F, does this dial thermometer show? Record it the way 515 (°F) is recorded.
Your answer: 107 (°F)
